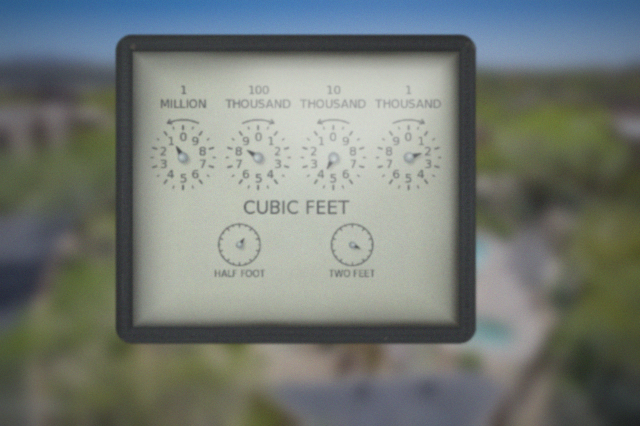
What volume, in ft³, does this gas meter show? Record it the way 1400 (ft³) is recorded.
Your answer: 84200 (ft³)
